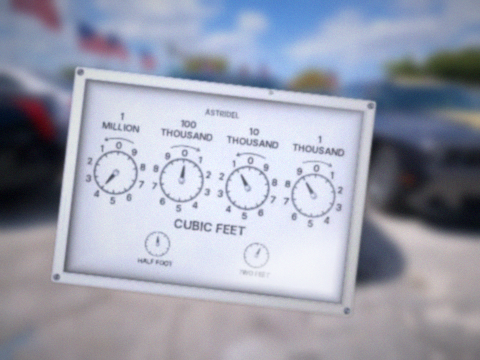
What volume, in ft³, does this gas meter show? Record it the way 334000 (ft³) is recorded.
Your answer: 400900 (ft³)
